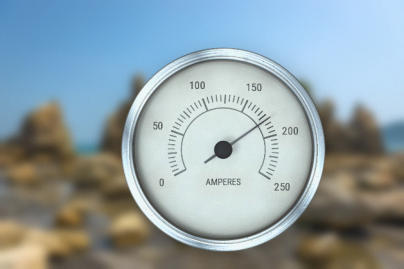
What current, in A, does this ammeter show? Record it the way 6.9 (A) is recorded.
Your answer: 180 (A)
